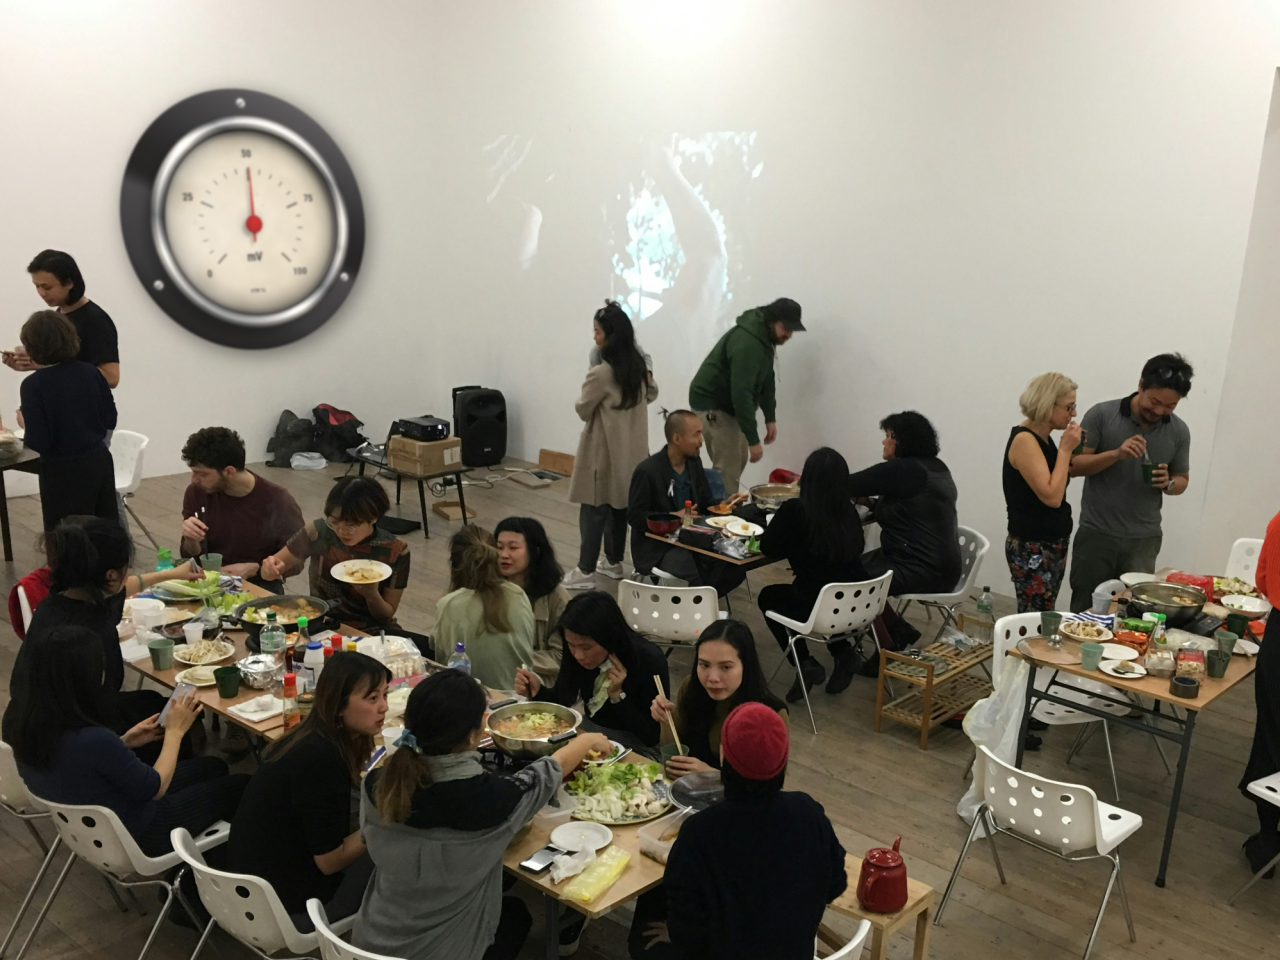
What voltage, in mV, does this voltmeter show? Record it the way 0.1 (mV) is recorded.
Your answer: 50 (mV)
